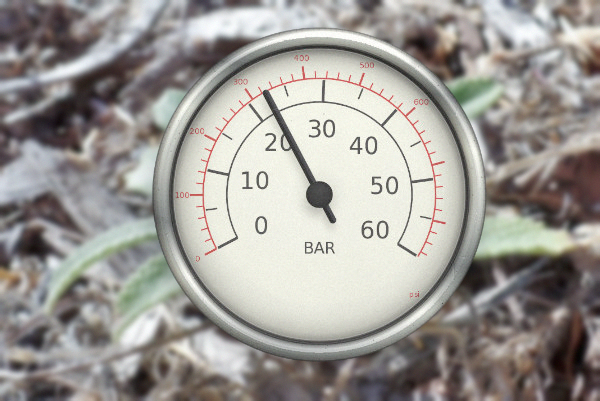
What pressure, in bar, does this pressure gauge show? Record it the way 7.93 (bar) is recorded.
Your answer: 22.5 (bar)
